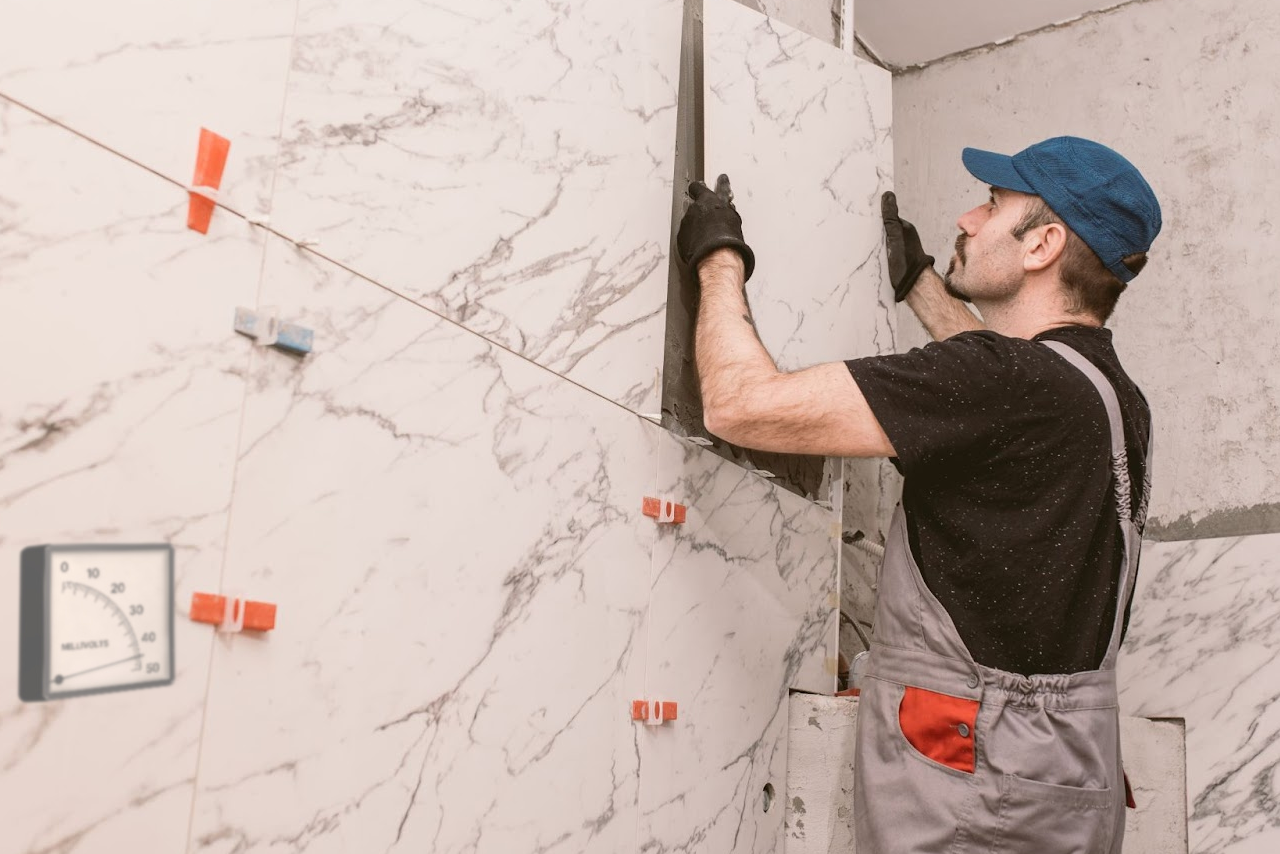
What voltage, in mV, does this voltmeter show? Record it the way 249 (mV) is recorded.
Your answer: 45 (mV)
